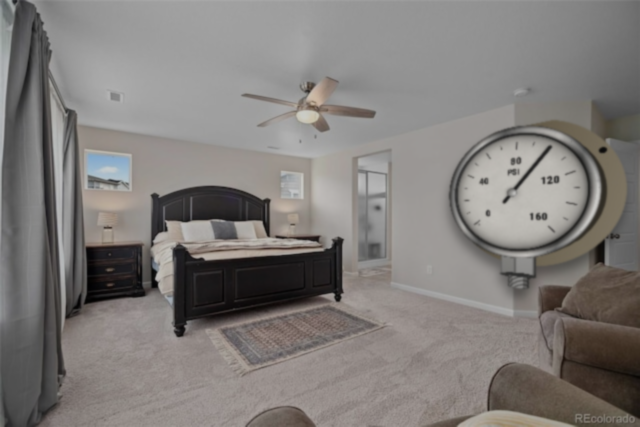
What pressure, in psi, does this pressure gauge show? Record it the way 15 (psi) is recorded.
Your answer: 100 (psi)
